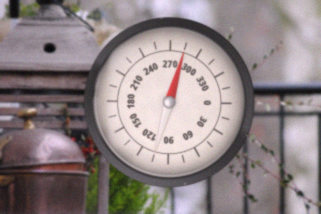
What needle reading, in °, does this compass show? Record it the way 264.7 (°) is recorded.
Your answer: 285 (°)
